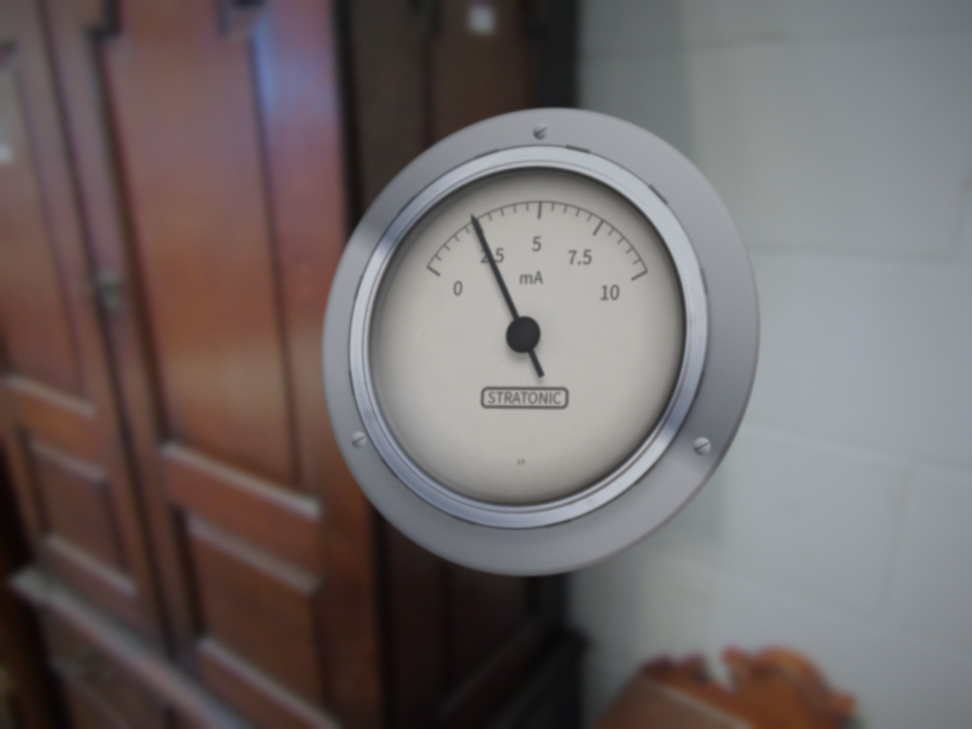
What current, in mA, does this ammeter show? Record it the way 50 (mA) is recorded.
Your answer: 2.5 (mA)
